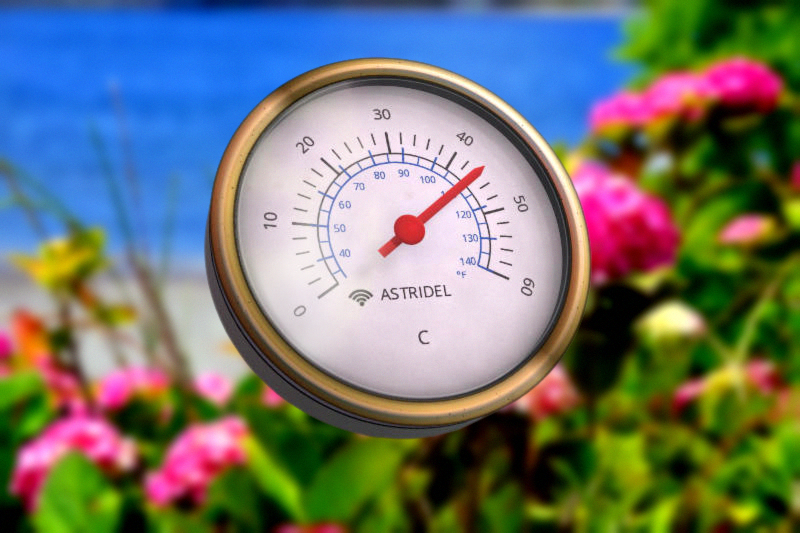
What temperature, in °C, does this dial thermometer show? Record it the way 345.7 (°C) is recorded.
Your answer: 44 (°C)
